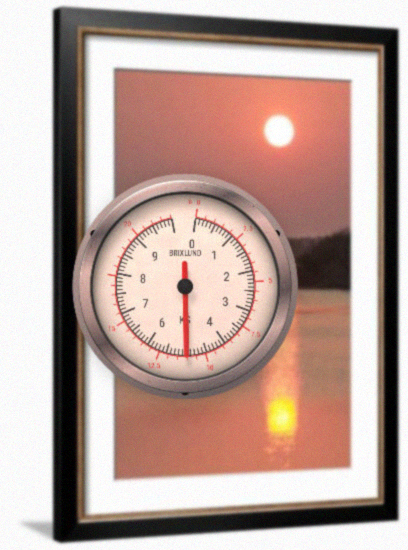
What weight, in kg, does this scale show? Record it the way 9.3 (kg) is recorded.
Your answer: 5 (kg)
